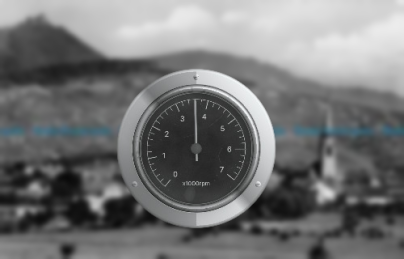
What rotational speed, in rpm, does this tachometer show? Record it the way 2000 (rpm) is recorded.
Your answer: 3600 (rpm)
